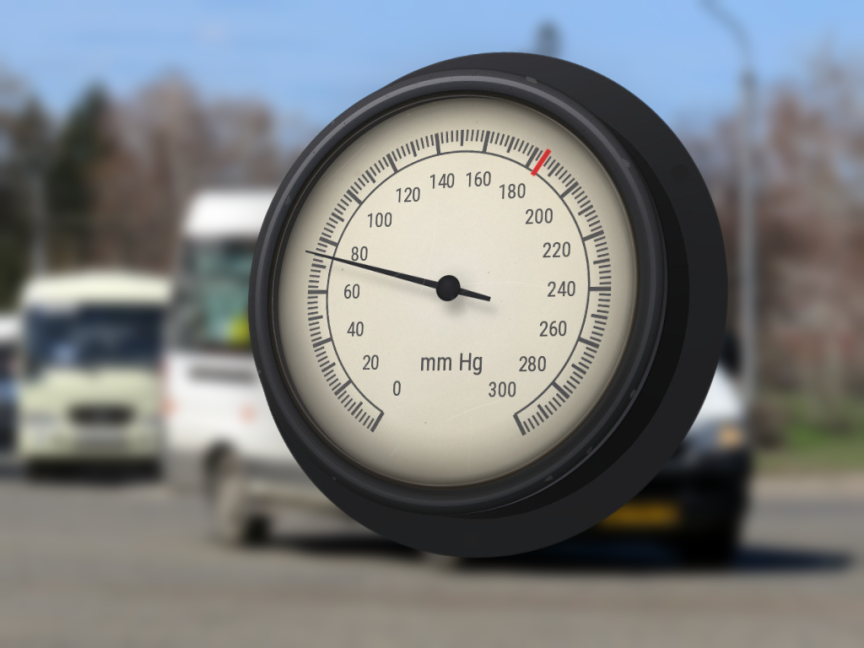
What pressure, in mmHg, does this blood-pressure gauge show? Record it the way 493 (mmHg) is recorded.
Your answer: 74 (mmHg)
